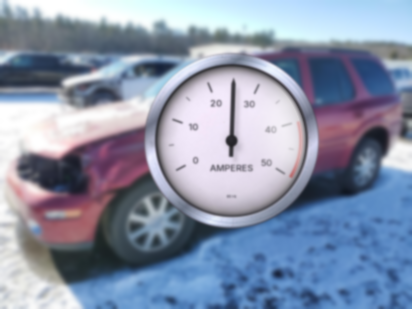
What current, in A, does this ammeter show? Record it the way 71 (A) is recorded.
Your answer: 25 (A)
